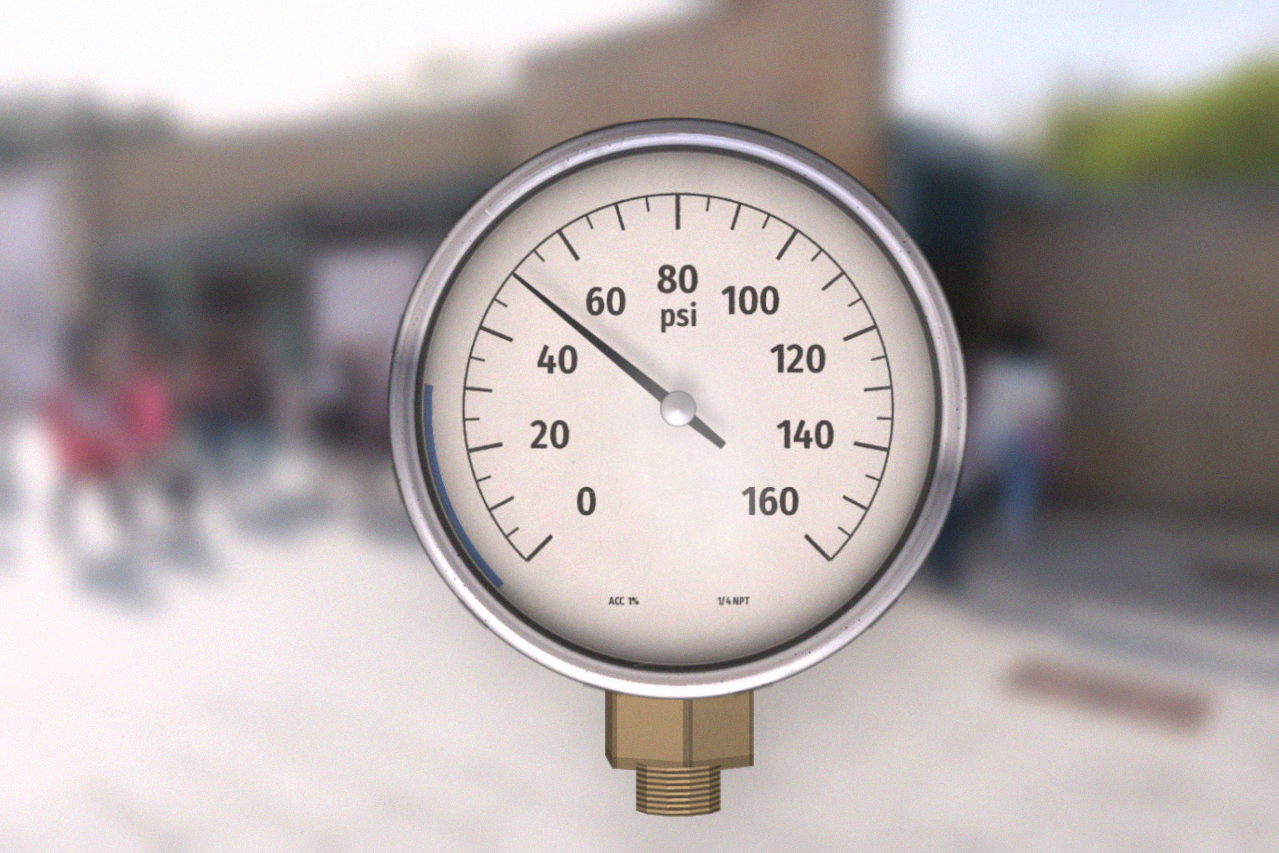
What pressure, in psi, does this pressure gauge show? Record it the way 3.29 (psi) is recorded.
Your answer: 50 (psi)
